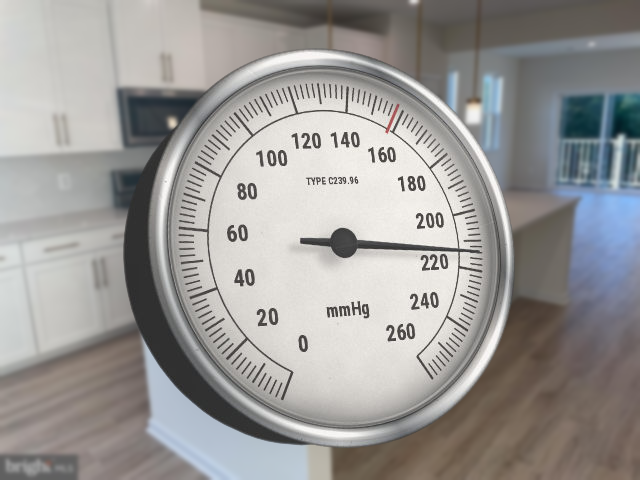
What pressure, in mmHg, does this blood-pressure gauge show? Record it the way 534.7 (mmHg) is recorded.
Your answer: 214 (mmHg)
